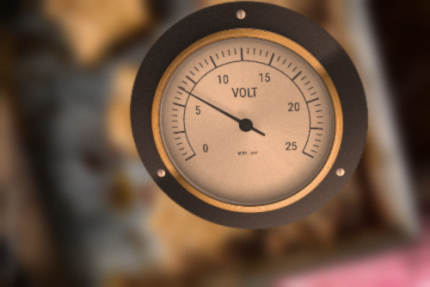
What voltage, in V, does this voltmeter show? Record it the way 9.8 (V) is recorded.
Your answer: 6.5 (V)
